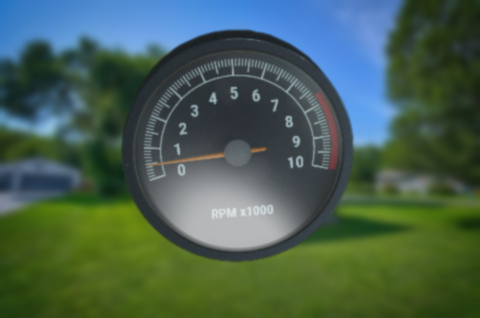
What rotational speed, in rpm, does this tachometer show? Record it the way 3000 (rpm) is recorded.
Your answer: 500 (rpm)
